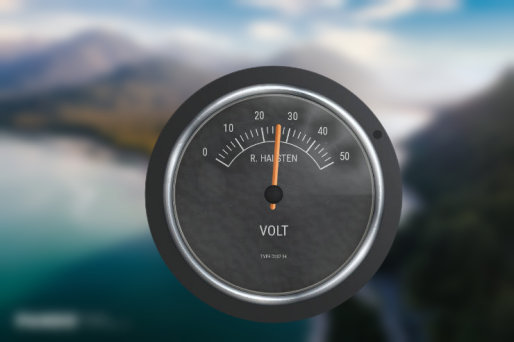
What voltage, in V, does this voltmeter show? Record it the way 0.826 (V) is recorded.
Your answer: 26 (V)
